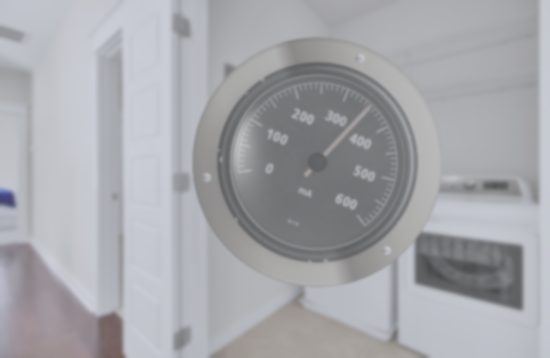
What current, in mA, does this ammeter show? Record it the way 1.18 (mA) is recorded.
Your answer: 350 (mA)
